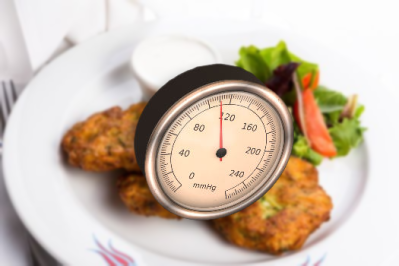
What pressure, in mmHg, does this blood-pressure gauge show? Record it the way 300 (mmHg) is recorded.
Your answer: 110 (mmHg)
